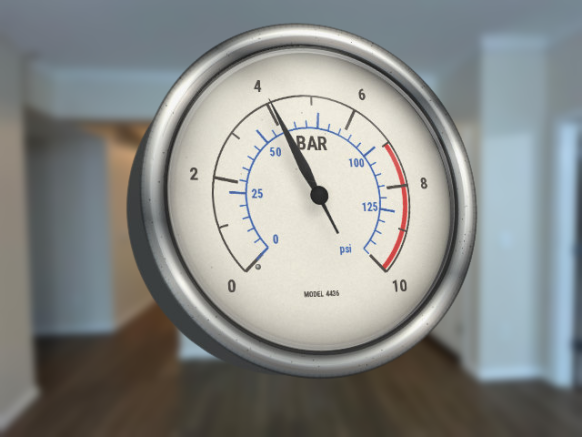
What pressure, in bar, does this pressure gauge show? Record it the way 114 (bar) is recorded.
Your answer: 4 (bar)
